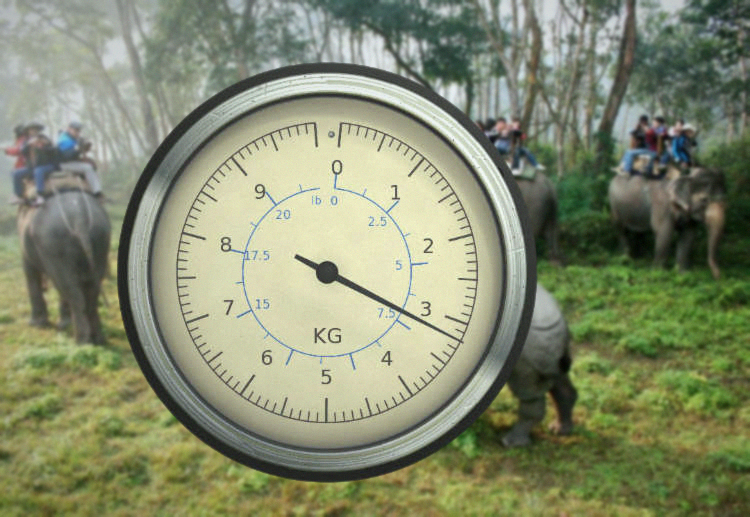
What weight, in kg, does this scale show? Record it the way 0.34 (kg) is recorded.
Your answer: 3.2 (kg)
